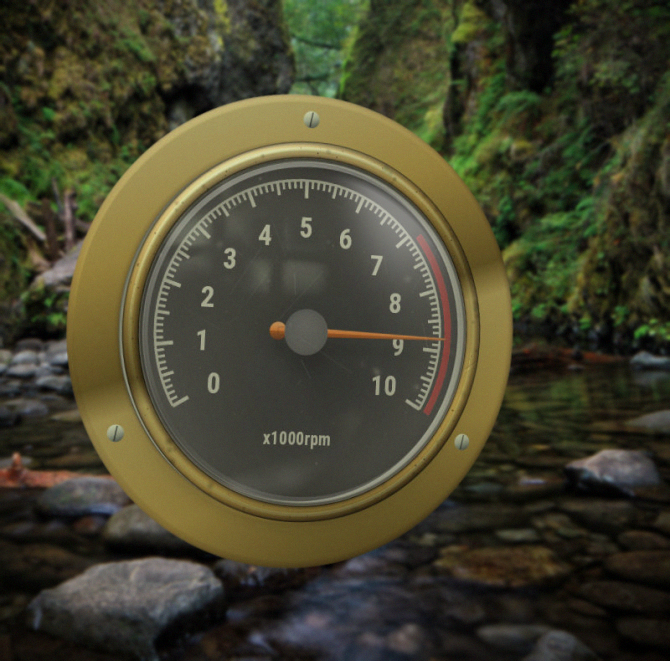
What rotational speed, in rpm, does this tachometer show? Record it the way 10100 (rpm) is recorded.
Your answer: 8800 (rpm)
